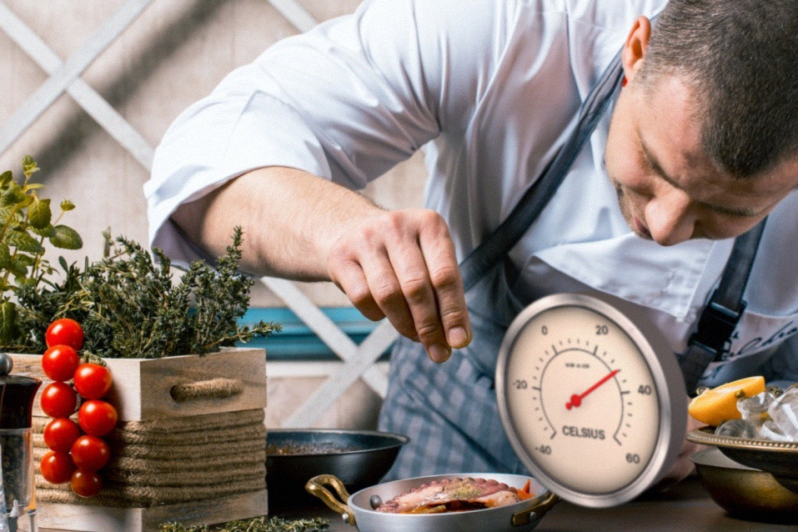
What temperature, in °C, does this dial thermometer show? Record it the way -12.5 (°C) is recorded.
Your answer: 32 (°C)
